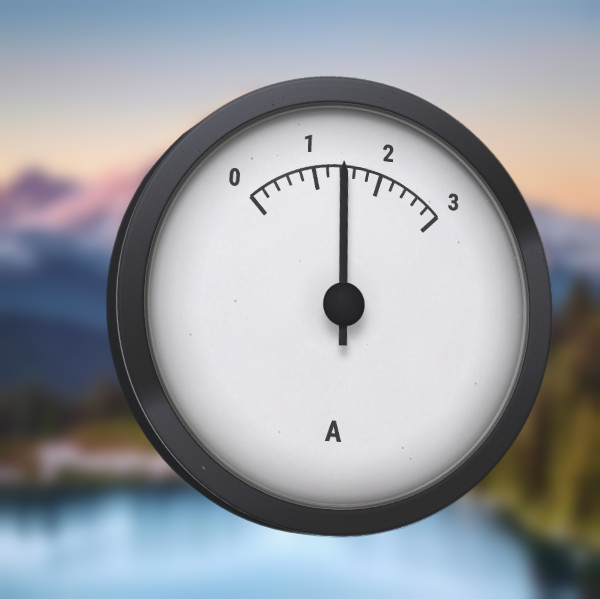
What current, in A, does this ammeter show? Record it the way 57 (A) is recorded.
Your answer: 1.4 (A)
